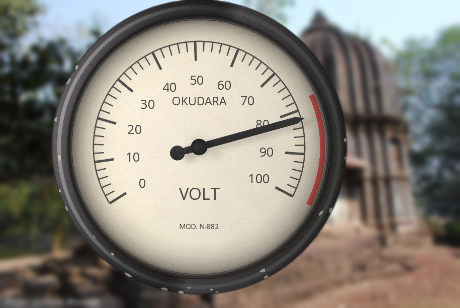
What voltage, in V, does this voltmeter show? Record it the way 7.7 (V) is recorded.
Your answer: 82 (V)
